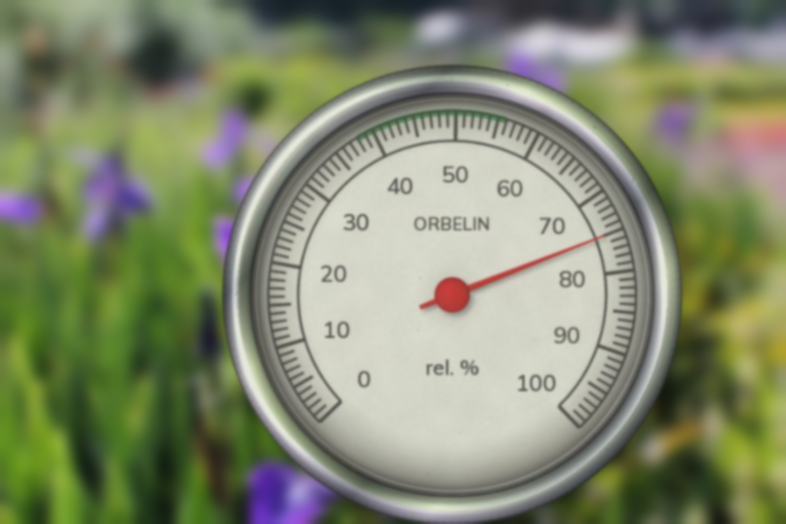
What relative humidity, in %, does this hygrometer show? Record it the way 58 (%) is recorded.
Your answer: 75 (%)
